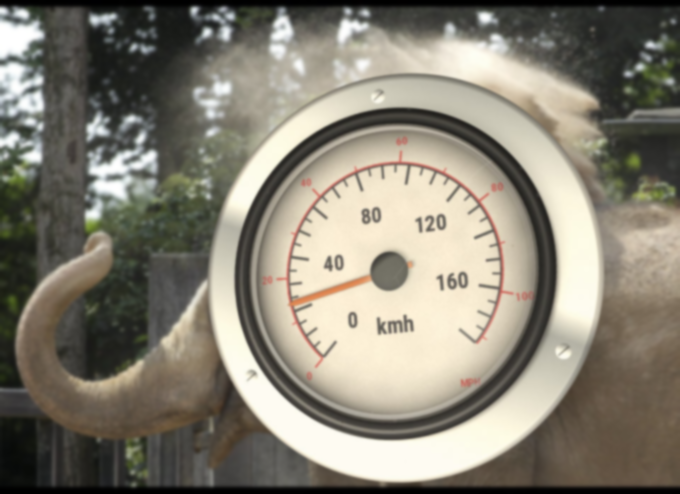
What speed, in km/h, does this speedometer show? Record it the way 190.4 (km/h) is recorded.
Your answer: 22.5 (km/h)
